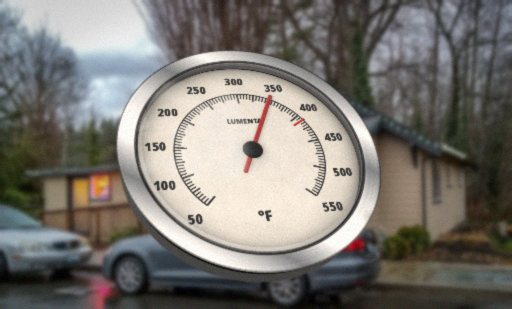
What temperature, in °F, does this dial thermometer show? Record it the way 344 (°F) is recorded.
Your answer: 350 (°F)
